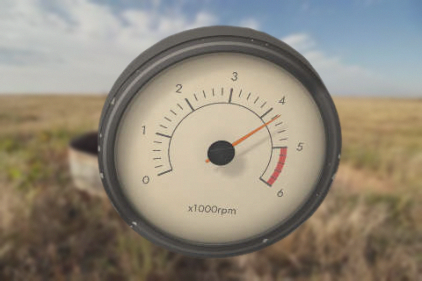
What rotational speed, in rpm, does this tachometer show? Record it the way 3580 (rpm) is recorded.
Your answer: 4200 (rpm)
